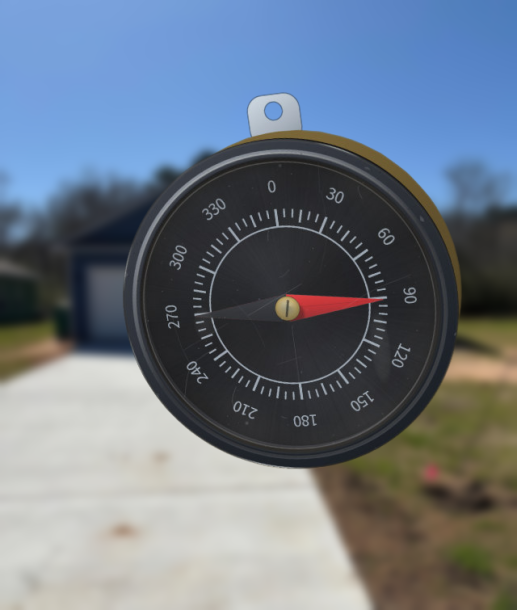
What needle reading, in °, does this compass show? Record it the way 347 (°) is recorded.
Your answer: 90 (°)
